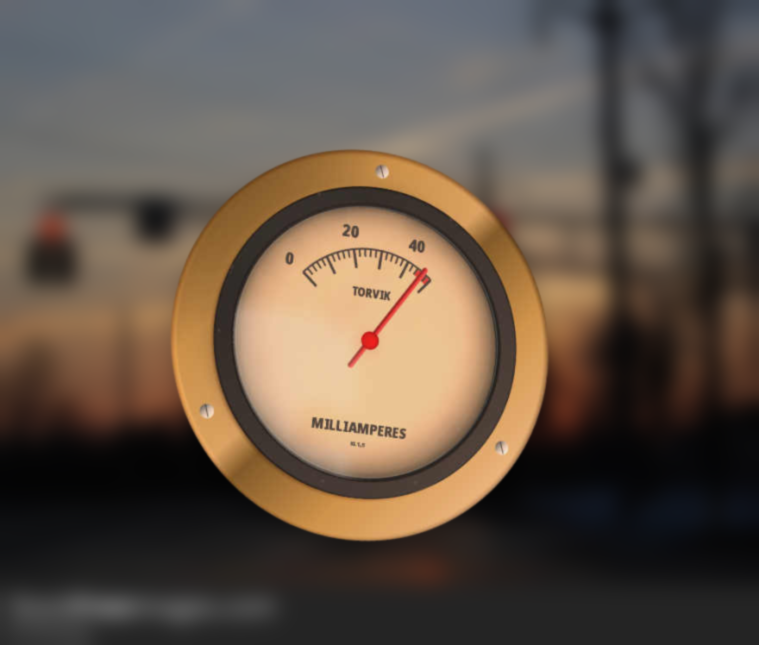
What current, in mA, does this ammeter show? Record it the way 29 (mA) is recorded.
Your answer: 46 (mA)
